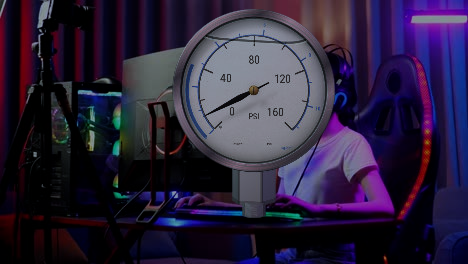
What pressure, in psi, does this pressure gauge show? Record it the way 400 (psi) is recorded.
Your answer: 10 (psi)
